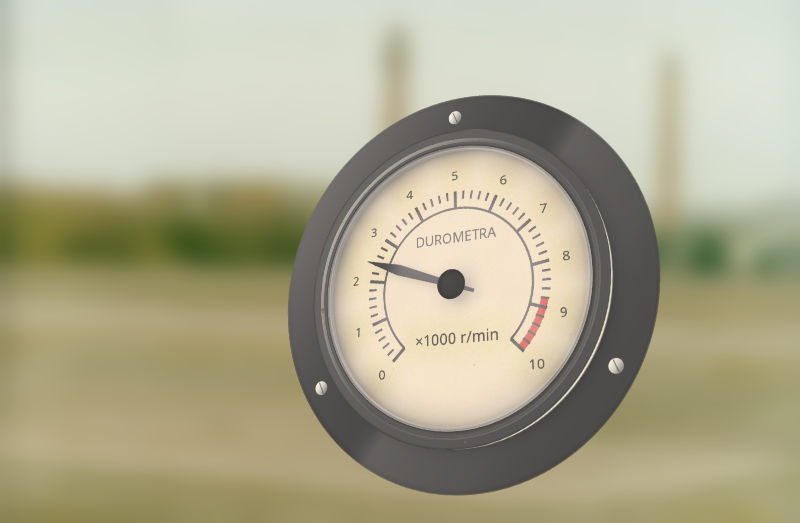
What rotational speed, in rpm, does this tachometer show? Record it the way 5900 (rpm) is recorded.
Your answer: 2400 (rpm)
